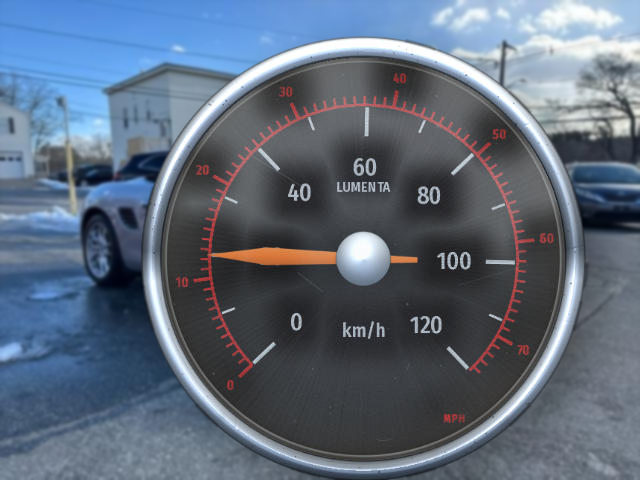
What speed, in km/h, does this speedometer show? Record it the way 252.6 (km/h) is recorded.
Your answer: 20 (km/h)
